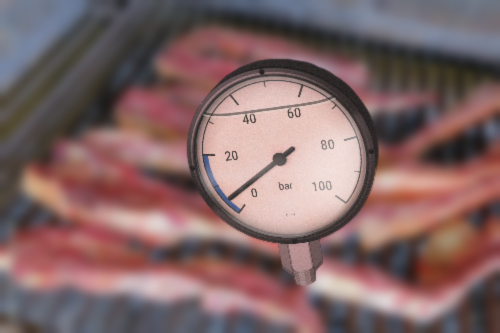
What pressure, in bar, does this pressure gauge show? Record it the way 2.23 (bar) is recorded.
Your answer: 5 (bar)
